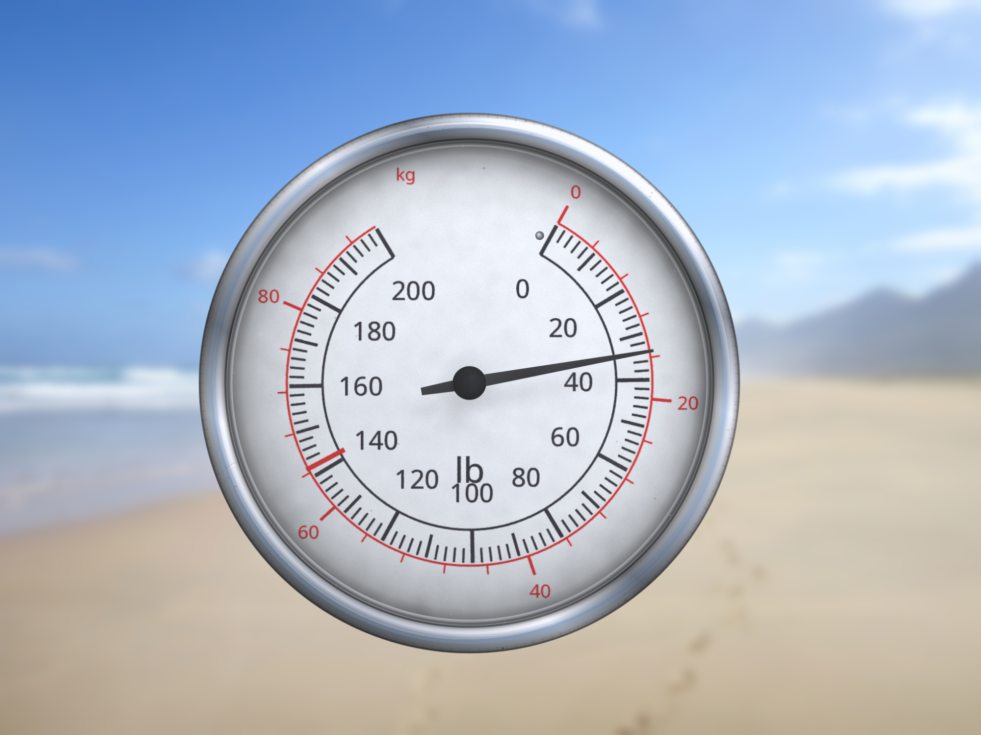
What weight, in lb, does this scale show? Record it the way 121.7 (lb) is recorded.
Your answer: 34 (lb)
